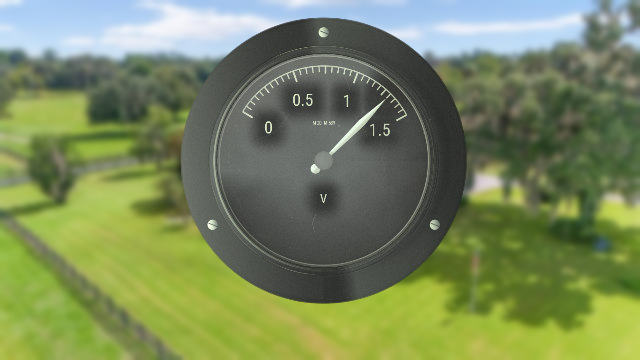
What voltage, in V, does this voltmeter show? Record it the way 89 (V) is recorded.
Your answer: 1.3 (V)
